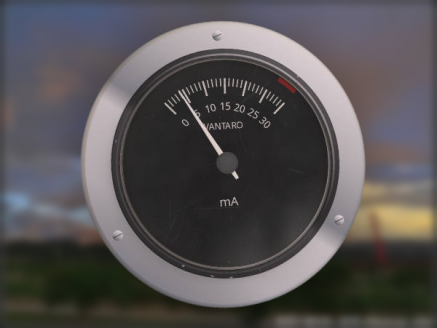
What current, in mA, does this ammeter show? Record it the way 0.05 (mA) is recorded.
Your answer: 4 (mA)
